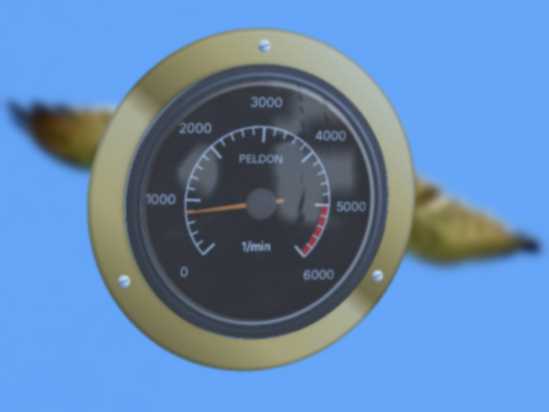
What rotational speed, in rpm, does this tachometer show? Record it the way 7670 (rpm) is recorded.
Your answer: 800 (rpm)
